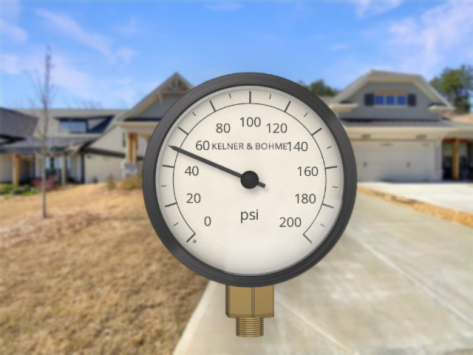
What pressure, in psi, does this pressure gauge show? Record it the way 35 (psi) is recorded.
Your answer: 50 (psi)
